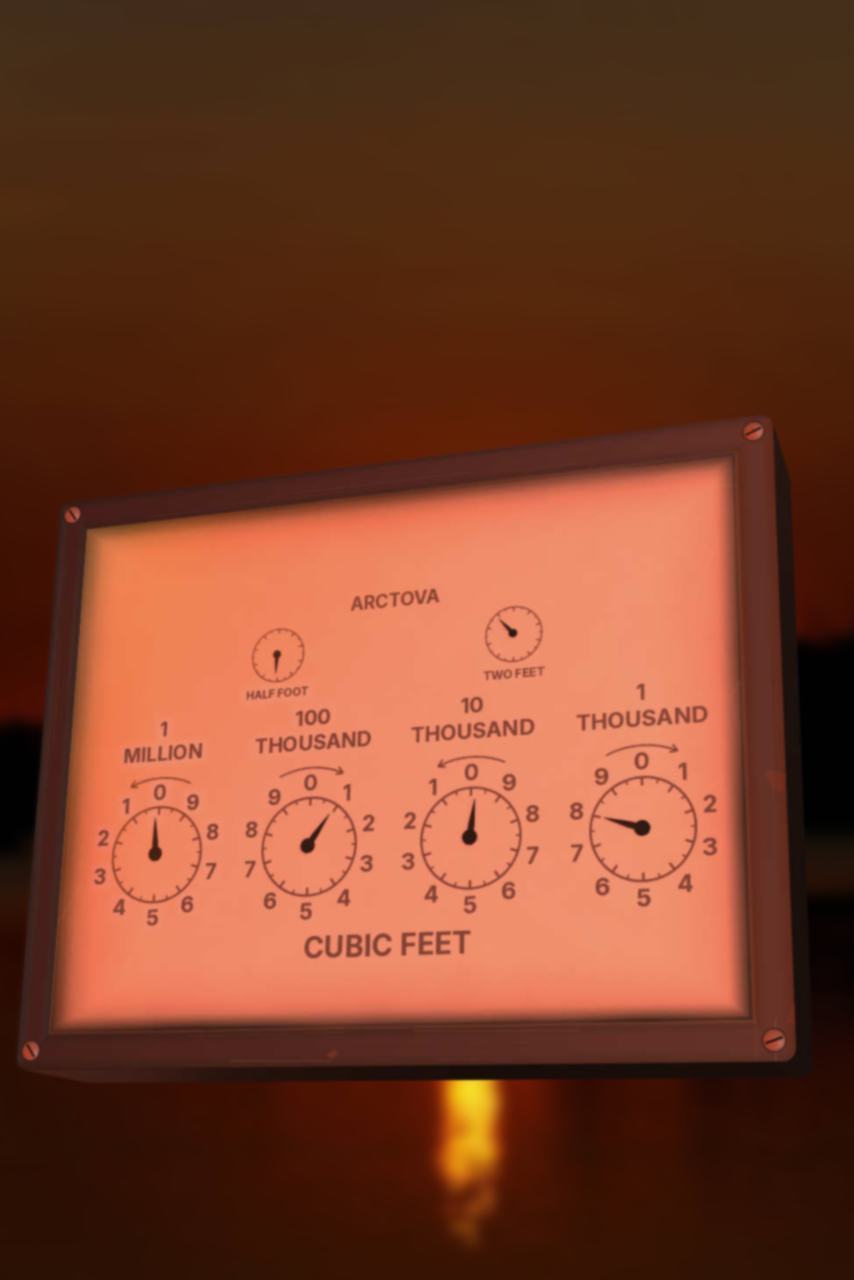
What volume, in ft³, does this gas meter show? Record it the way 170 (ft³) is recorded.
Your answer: 9800 (ft³)
